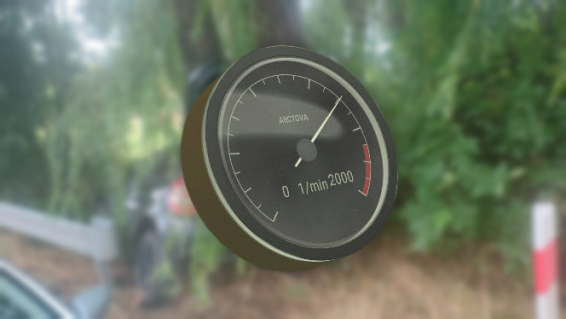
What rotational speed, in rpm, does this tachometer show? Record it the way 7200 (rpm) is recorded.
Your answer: 1400 (rpm)
